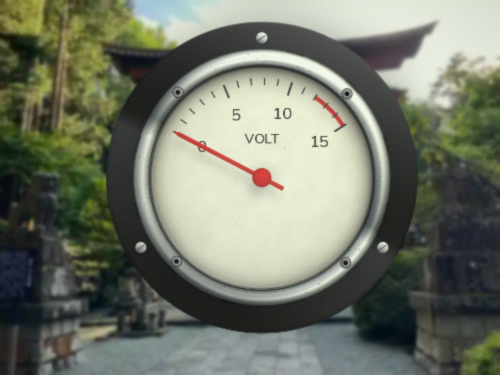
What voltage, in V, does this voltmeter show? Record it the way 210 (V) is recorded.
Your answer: 0 (V)
